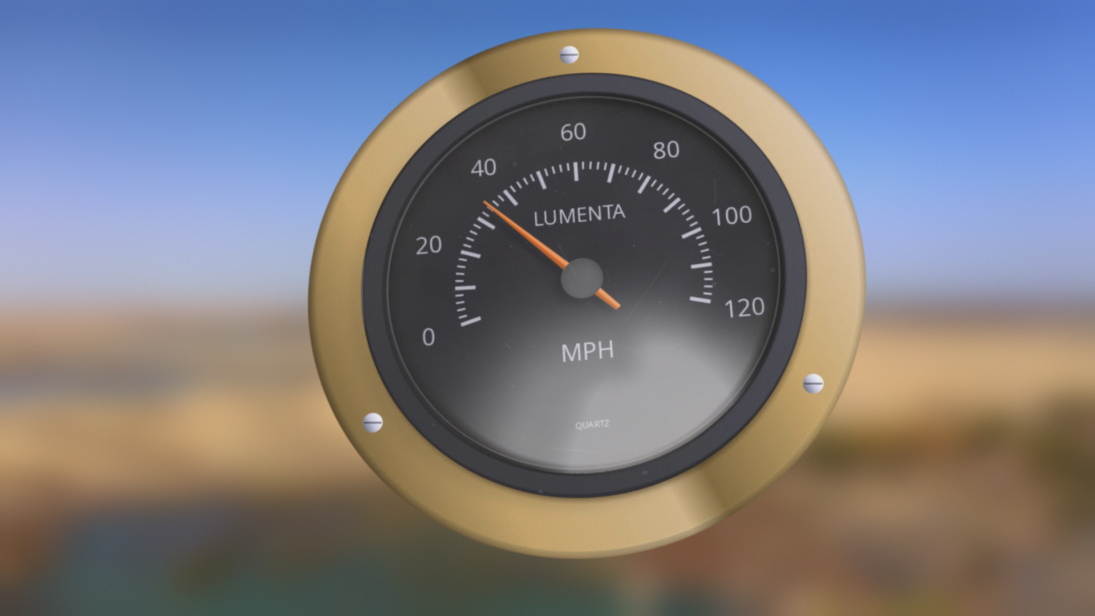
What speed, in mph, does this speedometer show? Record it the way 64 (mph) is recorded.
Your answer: 34 (mph)
